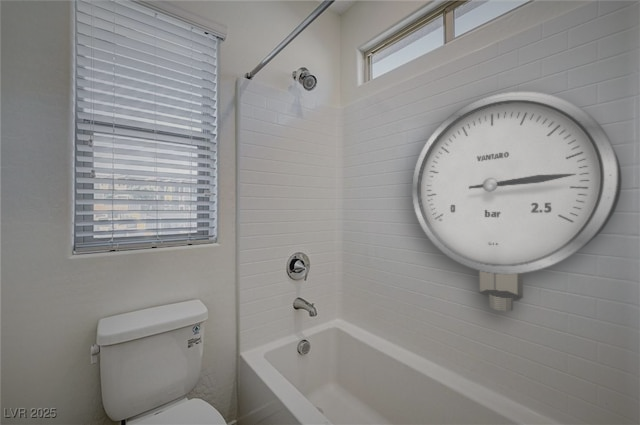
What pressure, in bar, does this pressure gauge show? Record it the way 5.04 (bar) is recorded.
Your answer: 2.15 (bar)
